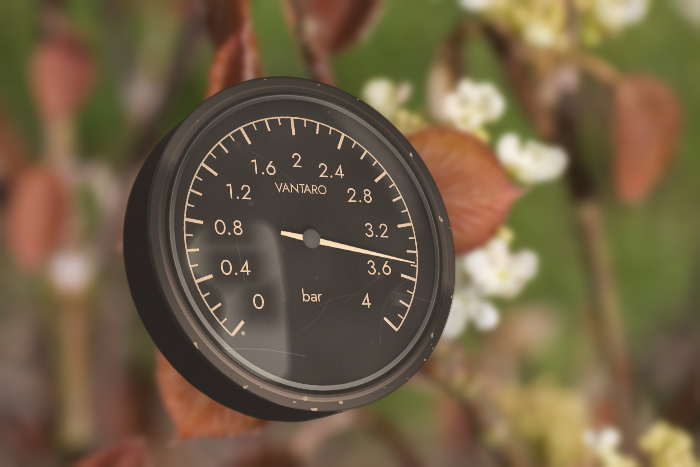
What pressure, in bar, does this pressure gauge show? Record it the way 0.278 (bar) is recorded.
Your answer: 3.5 (bar)
